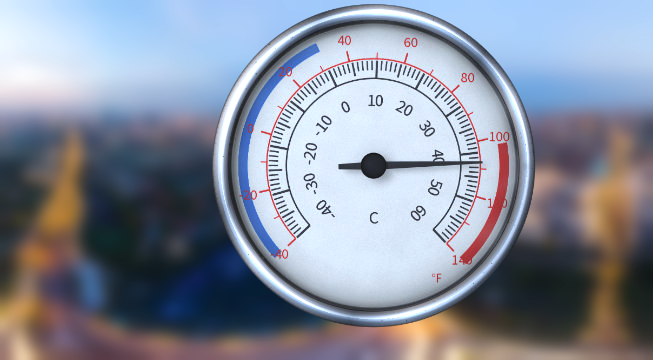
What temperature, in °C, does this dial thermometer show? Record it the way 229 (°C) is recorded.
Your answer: 42 (°C)
